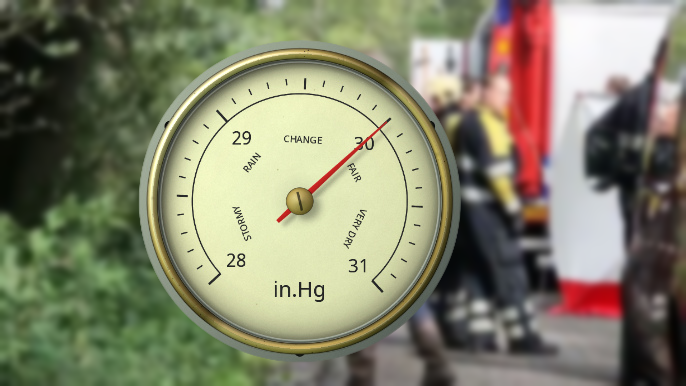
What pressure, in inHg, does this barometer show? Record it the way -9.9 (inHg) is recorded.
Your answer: 30 (inHg)
